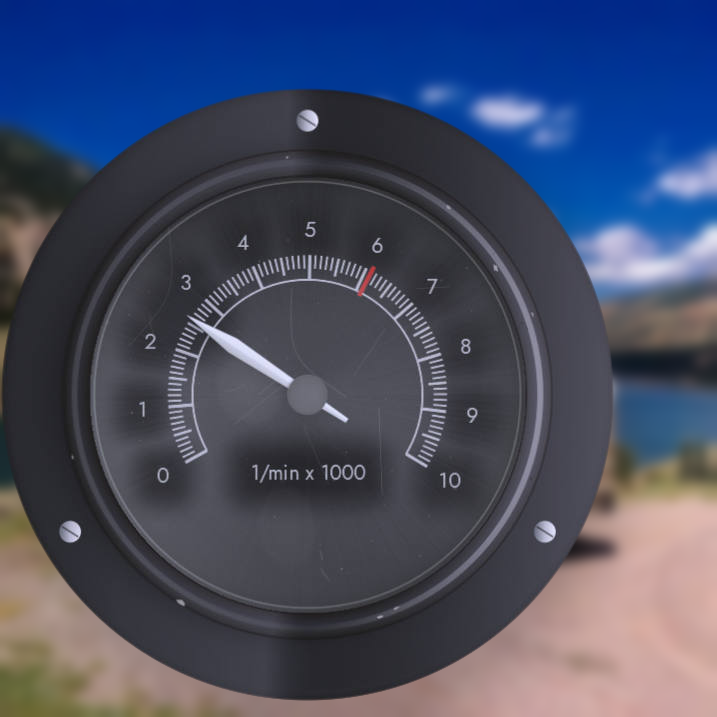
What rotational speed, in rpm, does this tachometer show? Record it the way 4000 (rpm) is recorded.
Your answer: 2600 (rpm)
